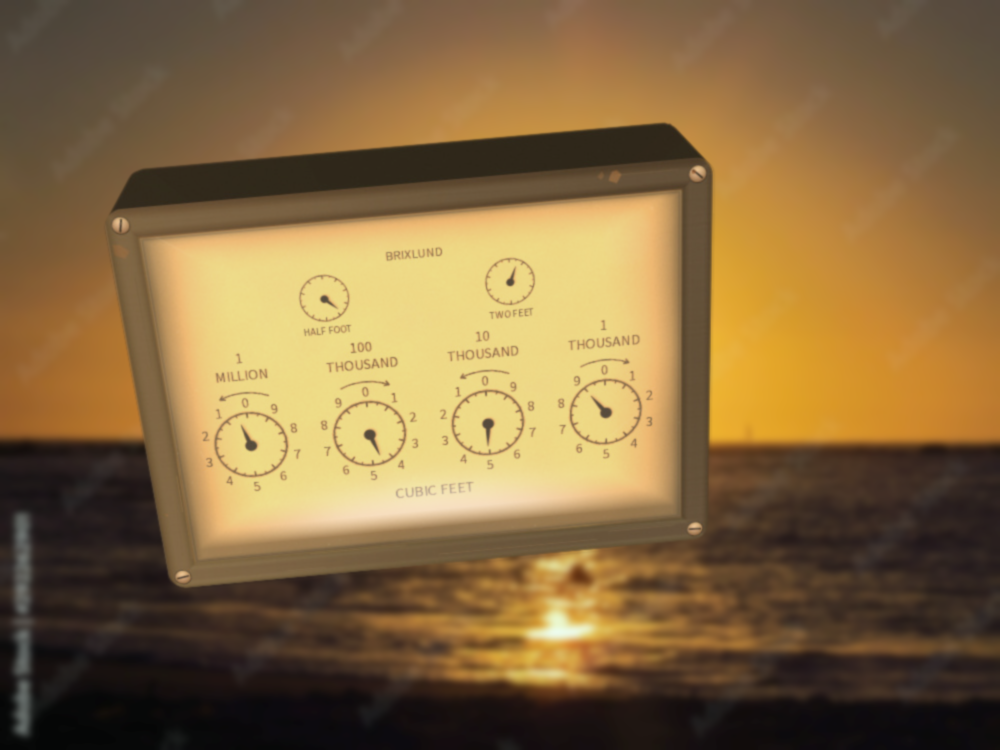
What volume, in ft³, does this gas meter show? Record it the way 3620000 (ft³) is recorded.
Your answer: 44900 (ft³)
